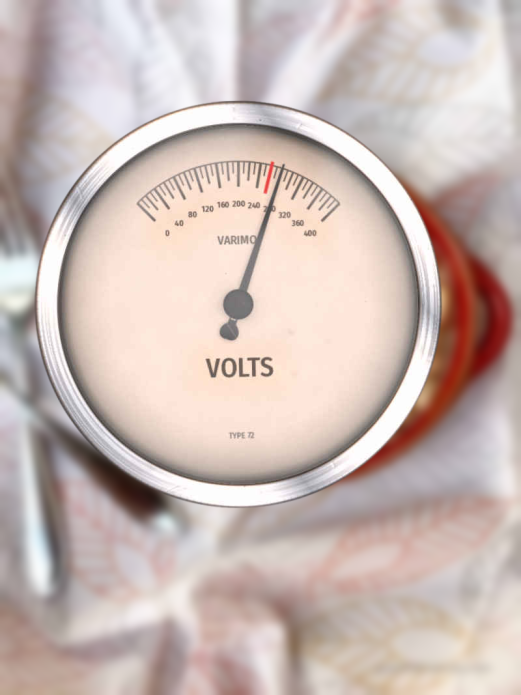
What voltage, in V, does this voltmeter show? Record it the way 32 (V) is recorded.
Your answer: 280 (V)
